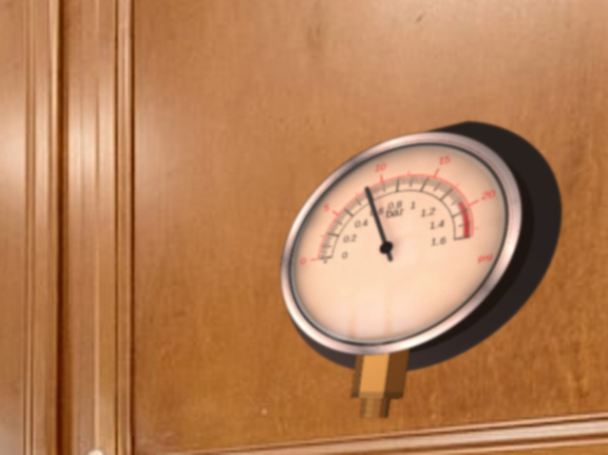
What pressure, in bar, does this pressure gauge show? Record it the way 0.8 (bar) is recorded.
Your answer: 0.6 (bar)
